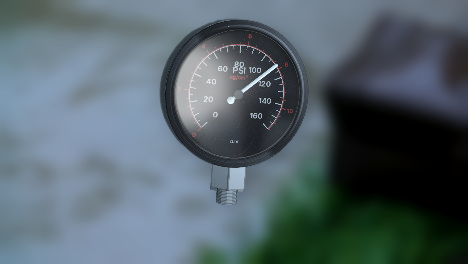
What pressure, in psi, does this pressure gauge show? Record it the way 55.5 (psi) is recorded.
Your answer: 110 (psi)
